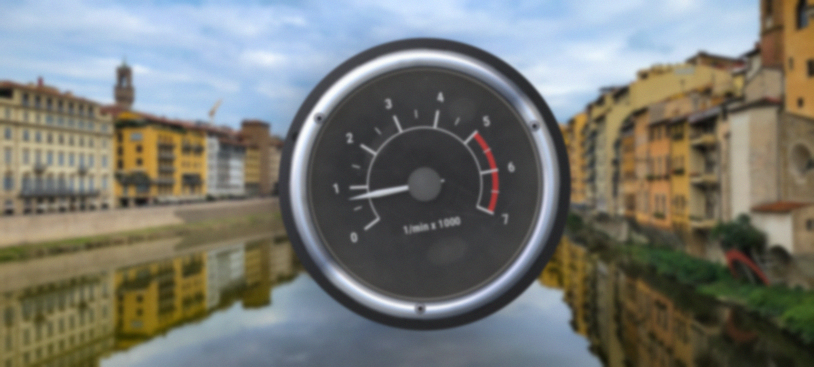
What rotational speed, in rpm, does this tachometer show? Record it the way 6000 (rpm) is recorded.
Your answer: 750 (rpm)
